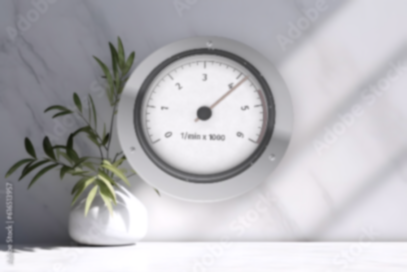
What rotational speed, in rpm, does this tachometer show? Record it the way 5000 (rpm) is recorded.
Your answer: 4200 (rpm)
